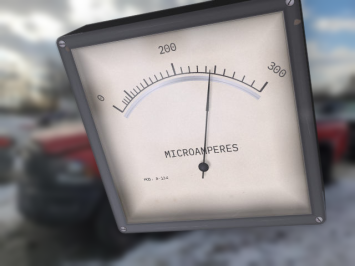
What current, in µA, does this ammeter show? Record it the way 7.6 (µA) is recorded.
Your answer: 245 (µA)
